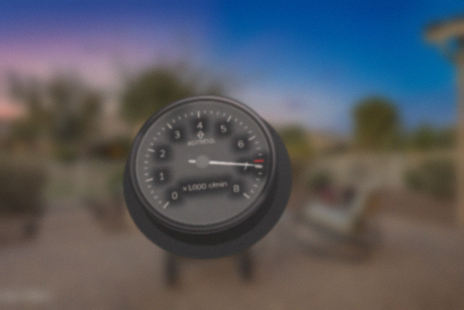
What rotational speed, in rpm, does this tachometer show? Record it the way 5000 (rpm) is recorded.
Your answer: 7000 (rpm)
